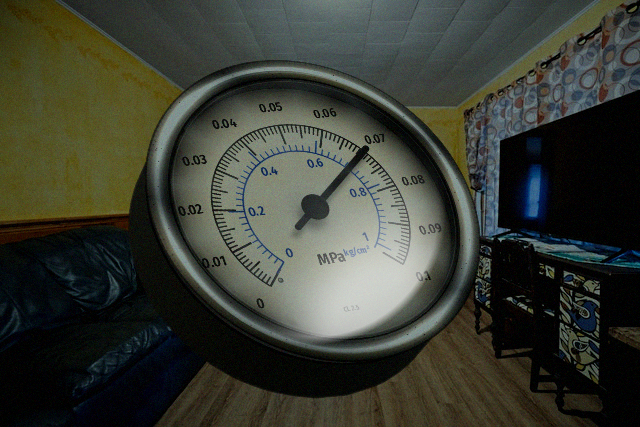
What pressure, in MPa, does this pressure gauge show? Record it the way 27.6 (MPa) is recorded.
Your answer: 0.07 (MPa)
